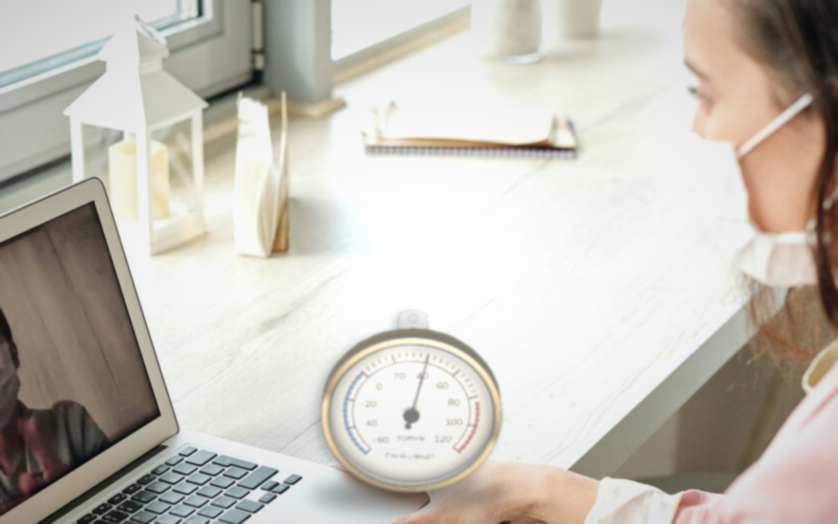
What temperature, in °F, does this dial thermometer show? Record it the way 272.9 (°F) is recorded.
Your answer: 40 (°F)
